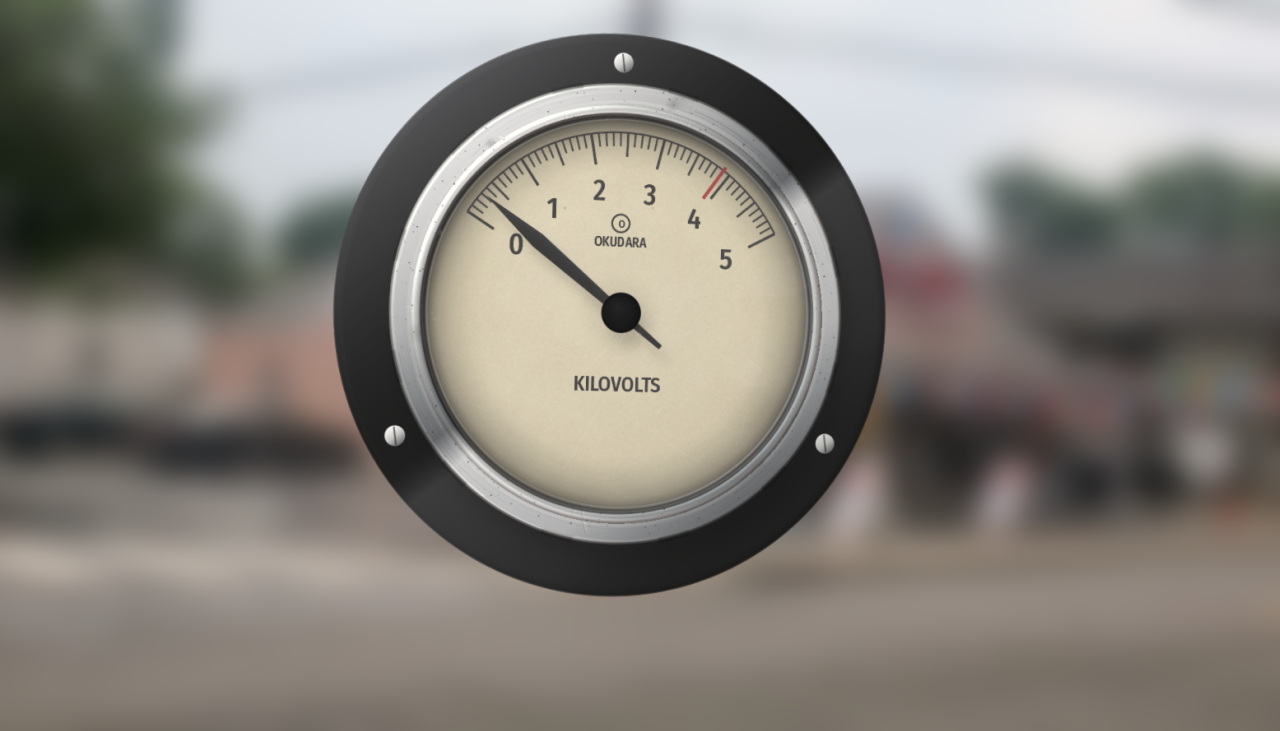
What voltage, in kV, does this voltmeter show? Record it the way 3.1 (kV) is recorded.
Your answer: 0.3 (kV)
